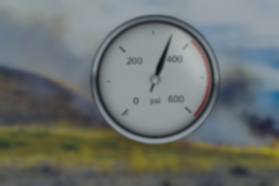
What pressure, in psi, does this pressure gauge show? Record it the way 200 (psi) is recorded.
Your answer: 350 (psi)
